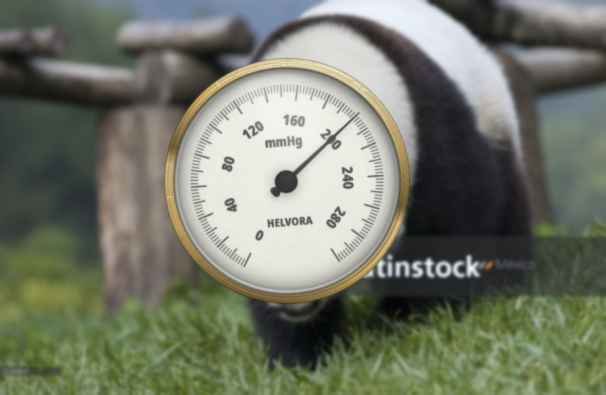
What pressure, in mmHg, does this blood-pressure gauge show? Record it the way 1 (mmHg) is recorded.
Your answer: 200 (mmHg)
